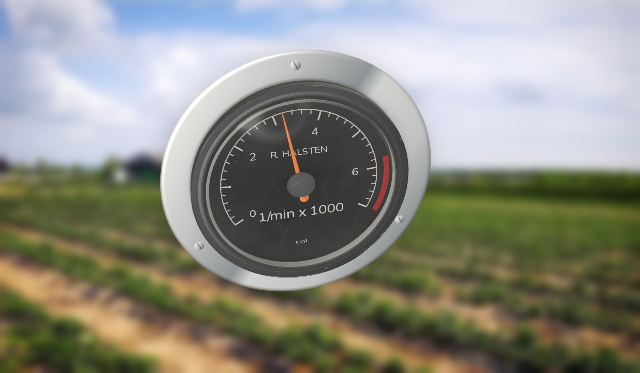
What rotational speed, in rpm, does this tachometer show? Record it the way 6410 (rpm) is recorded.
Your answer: 3200 (rpm)
